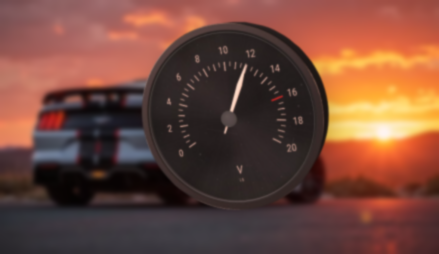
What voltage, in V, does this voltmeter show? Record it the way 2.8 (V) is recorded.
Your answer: 12 (V)
